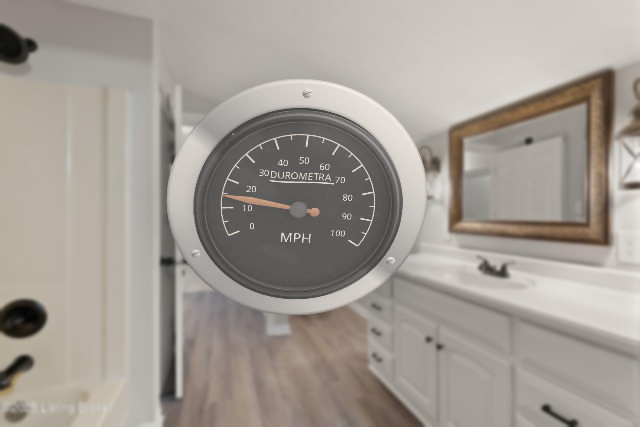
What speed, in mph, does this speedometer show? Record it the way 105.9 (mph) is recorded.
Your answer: 15 (mph)
